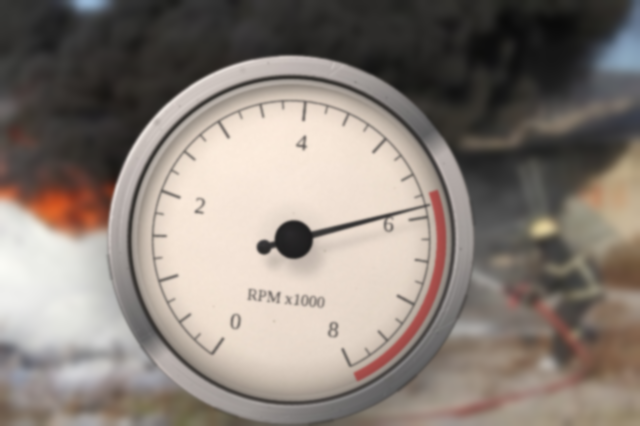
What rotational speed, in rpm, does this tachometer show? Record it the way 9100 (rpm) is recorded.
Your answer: 5875 (rpm)
